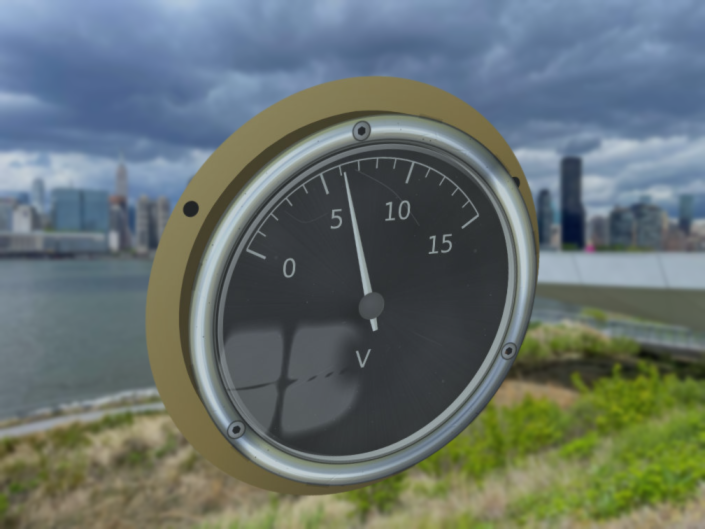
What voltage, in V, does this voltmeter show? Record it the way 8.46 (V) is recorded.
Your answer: 6 (V)
